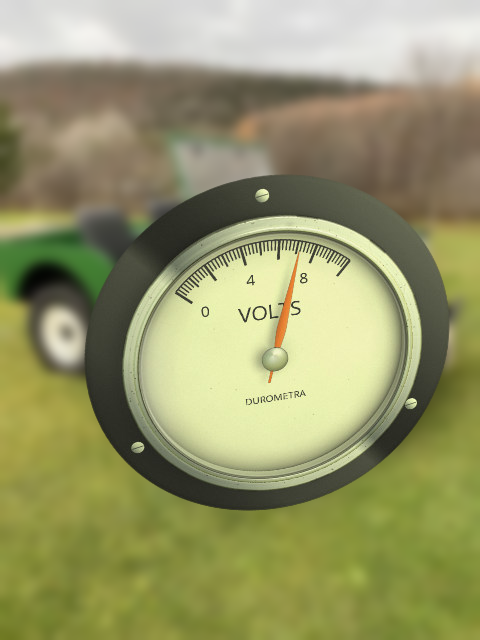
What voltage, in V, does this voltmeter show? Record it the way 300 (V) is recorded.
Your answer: 7 (V)
